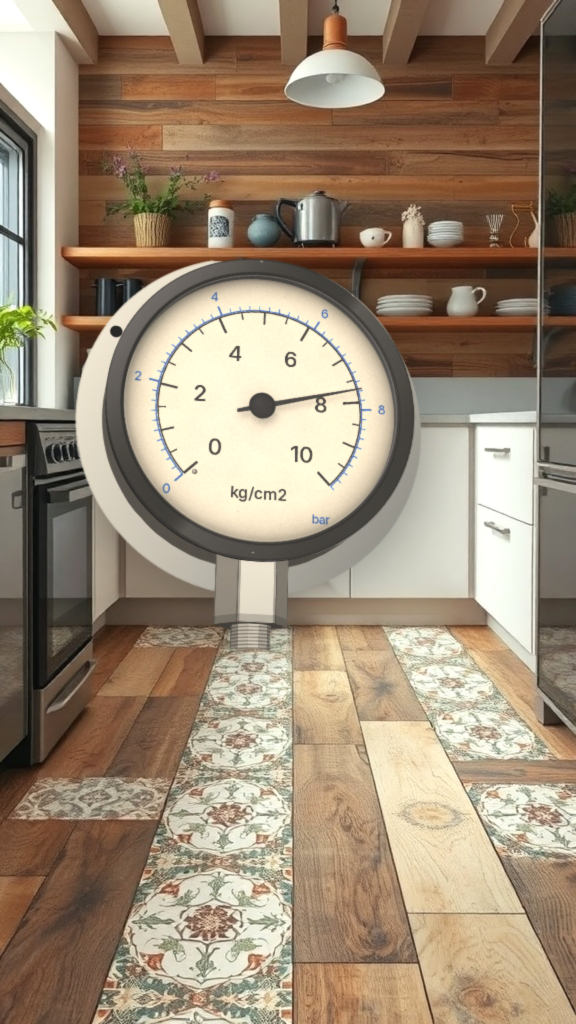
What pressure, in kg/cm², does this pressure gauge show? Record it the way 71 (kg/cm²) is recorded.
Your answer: 7.75 (kg/cm²)
